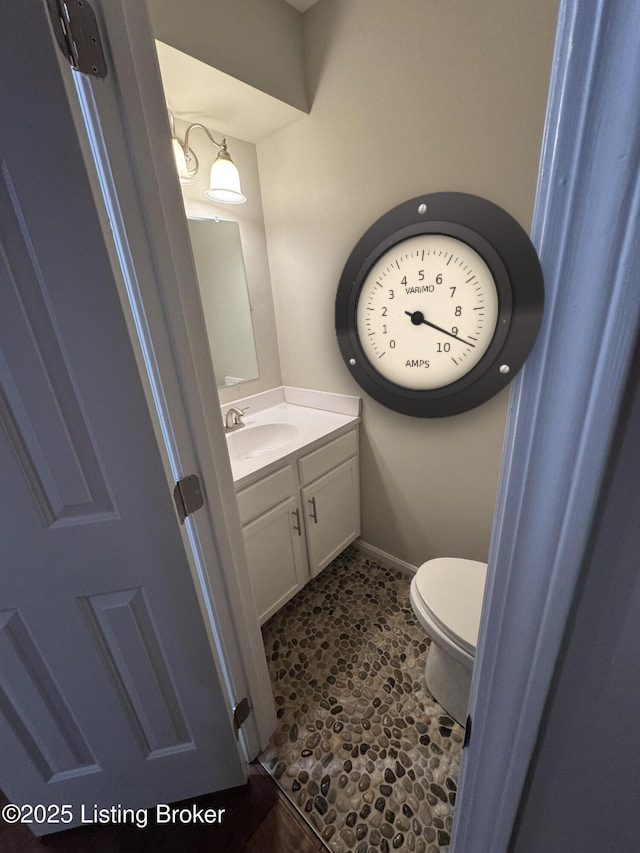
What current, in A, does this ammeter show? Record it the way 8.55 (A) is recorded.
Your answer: 9.2 (A)
